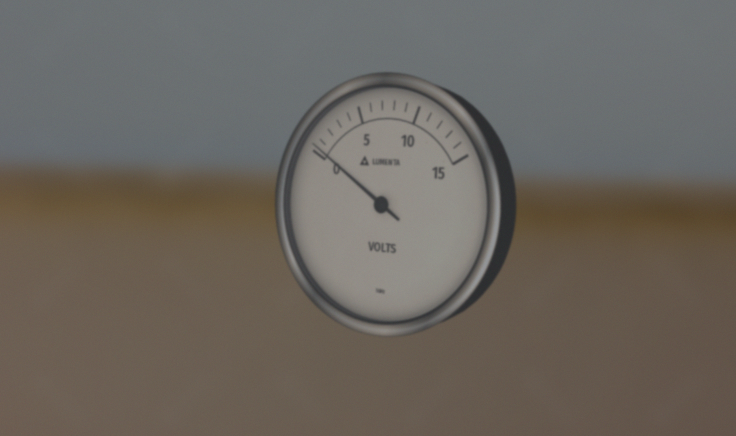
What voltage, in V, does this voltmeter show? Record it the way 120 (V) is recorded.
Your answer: 0.5 (V)
